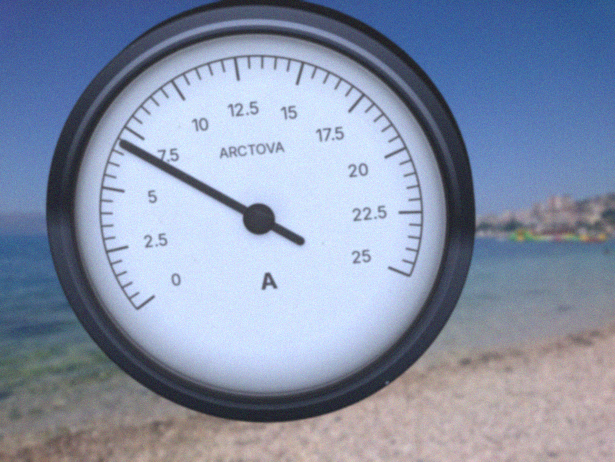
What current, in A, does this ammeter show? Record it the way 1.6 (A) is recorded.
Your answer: 7 (A)
